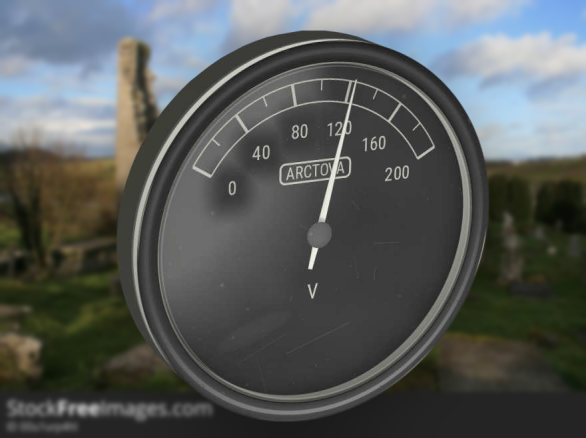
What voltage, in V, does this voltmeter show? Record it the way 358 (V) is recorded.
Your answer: 120 (V)
